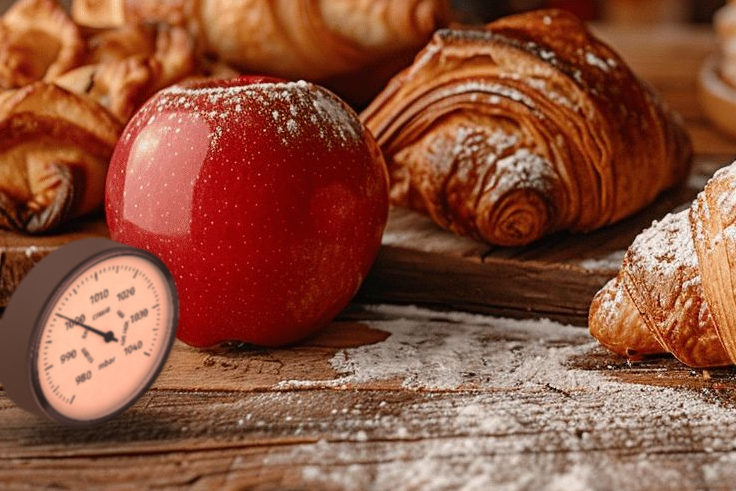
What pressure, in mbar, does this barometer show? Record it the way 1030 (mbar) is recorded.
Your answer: 1000 (mbar)
